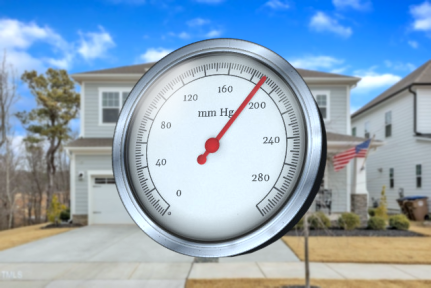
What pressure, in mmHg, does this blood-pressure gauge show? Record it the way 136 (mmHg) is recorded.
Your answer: 190 (mmHg)
